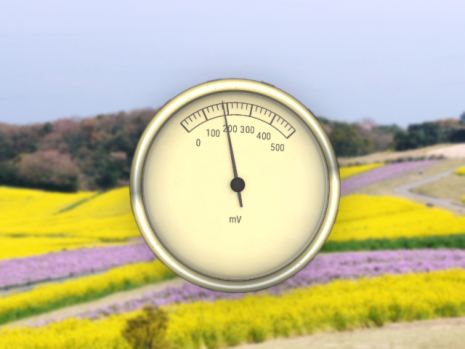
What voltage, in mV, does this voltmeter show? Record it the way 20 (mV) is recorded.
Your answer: 180 (mV)
